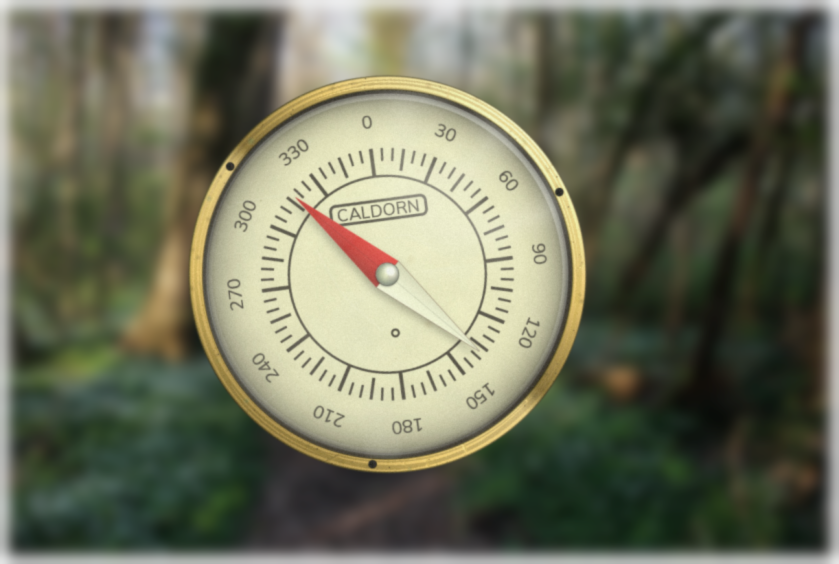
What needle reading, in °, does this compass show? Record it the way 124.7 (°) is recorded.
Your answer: 317.5 (°)
